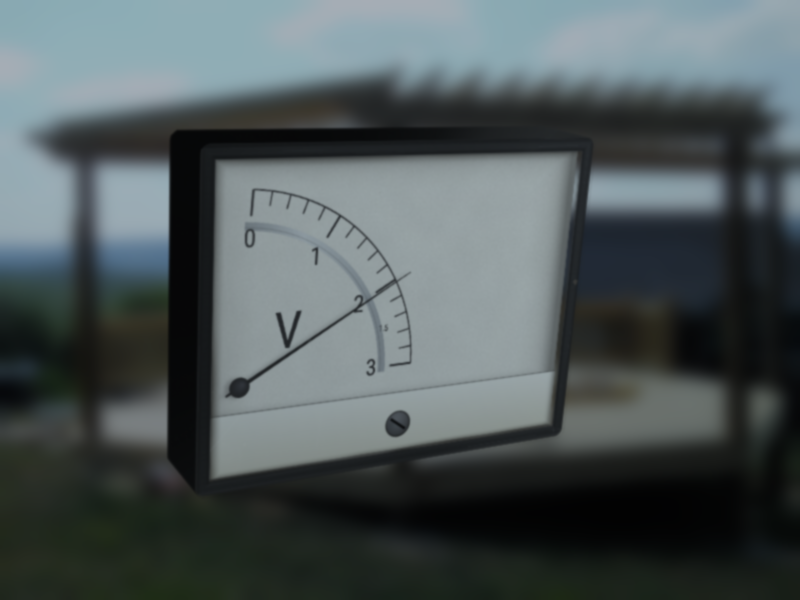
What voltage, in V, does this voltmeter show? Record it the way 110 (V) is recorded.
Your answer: 2 (V)
